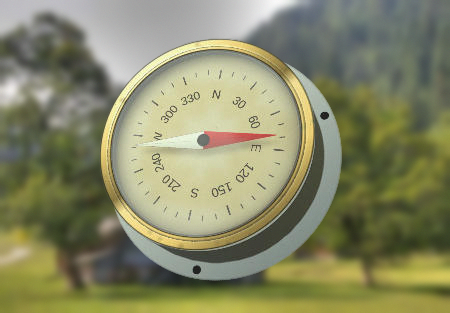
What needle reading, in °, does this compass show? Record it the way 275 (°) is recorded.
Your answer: 80 (°)
